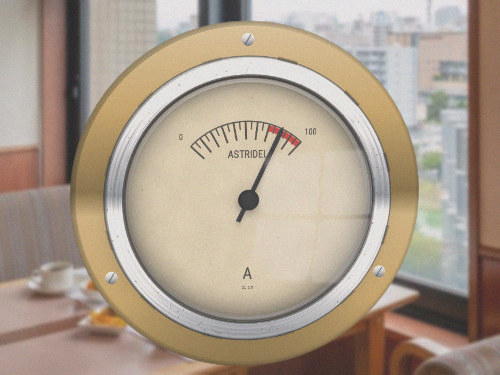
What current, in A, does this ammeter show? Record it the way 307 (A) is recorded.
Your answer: 80 (A)
